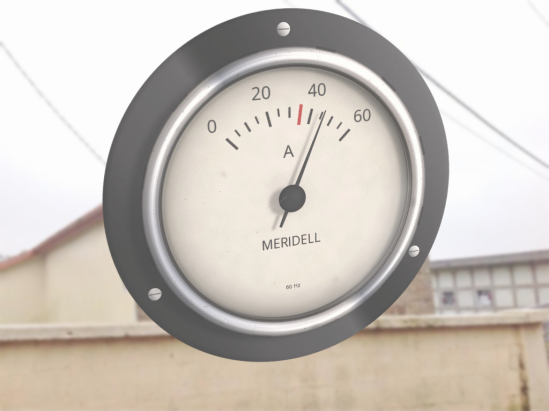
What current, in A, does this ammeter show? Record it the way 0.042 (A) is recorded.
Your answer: 45 (A)
